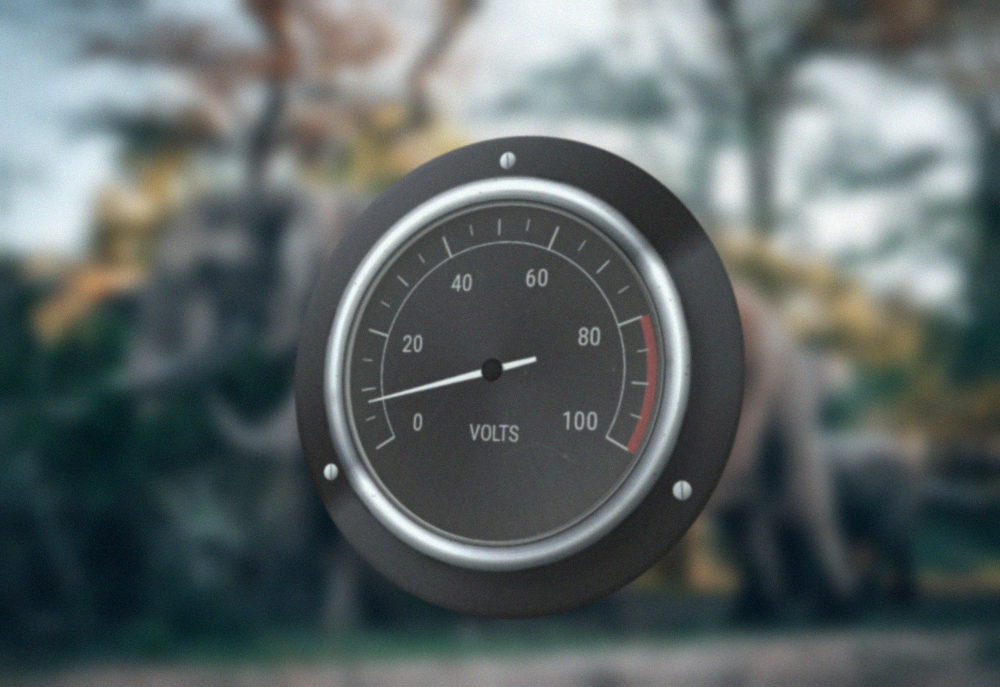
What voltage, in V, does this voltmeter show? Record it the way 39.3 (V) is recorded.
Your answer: 7.5 (V)
